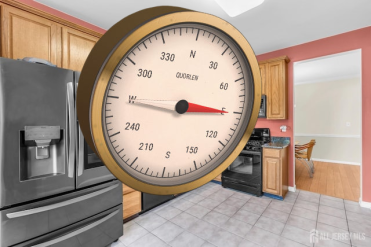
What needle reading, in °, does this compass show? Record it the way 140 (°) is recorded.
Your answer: 90 (°)
